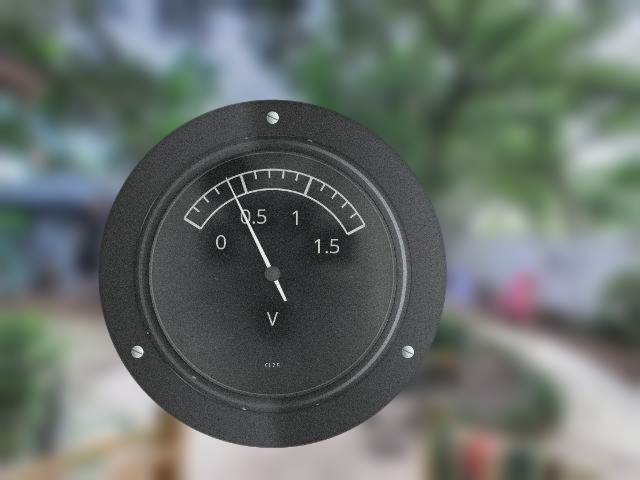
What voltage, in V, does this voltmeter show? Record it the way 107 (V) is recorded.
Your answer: 0.4 (V)
